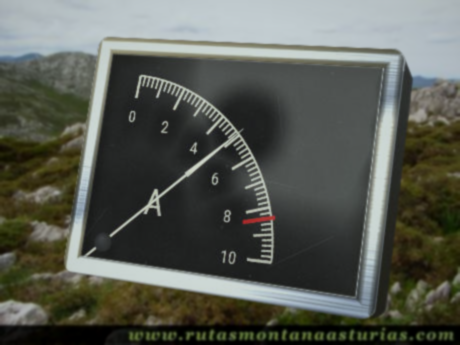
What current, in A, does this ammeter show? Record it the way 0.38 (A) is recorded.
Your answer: 5 (A)
